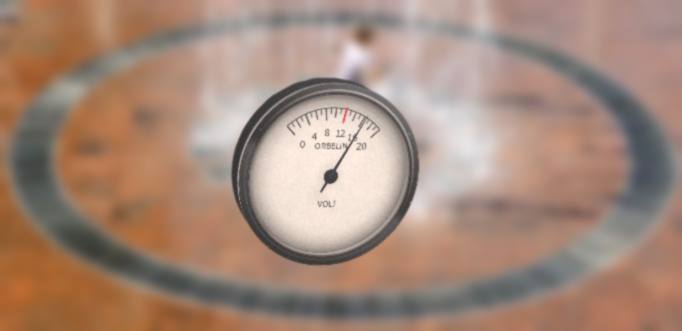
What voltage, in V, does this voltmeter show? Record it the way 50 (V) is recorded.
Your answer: 16 (V)
